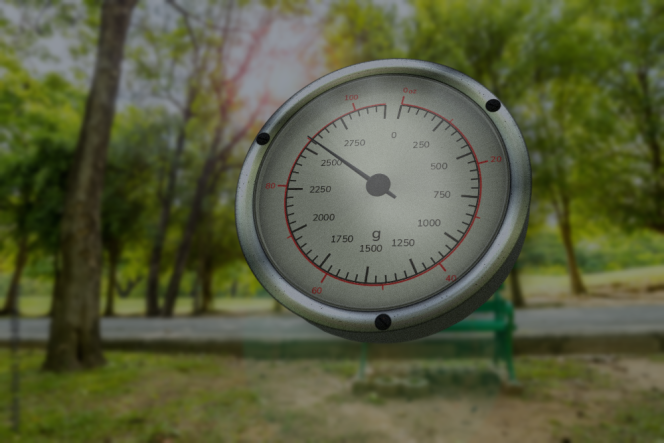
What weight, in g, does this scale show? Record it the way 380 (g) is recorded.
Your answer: 2550 (g)
